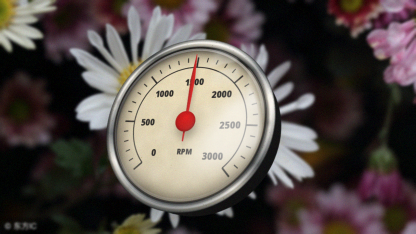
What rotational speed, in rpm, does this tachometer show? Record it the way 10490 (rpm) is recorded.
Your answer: 1500 (rpm)
